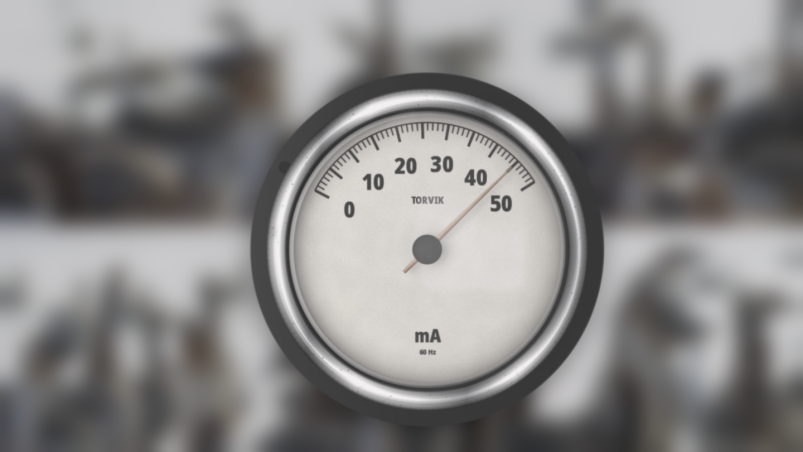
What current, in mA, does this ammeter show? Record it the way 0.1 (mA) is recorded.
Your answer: 45 (mA)
